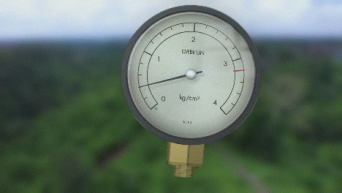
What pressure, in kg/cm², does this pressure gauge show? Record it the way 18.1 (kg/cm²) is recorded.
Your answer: 0.4 (kg/cm²)
